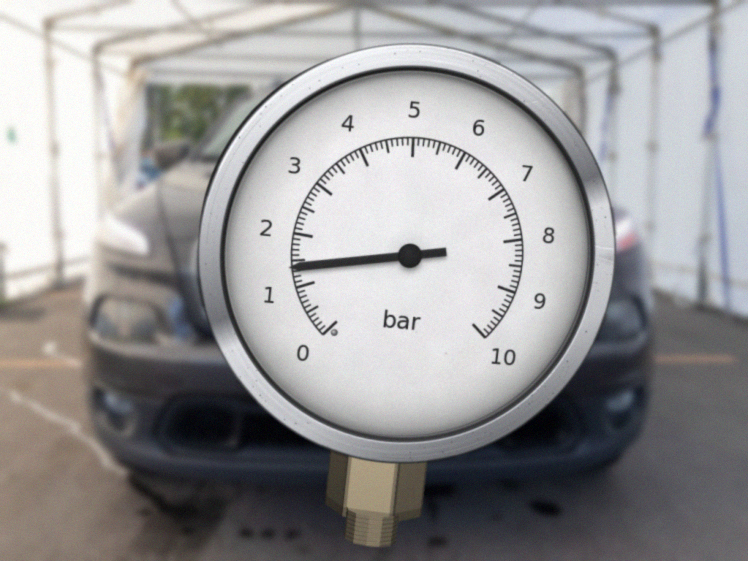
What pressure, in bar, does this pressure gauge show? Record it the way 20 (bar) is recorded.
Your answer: 1.4 (bar)
